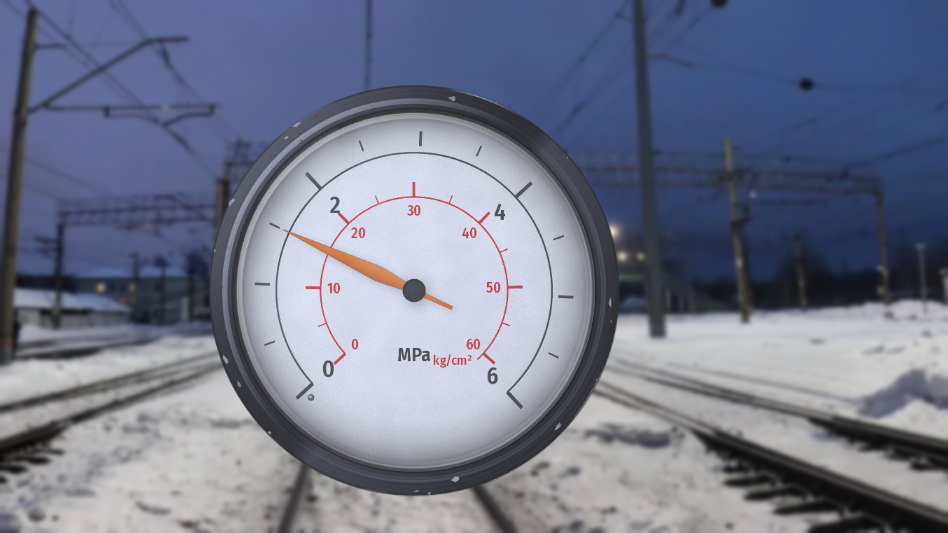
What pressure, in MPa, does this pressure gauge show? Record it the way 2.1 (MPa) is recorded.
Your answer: 1.5 (MPa)
